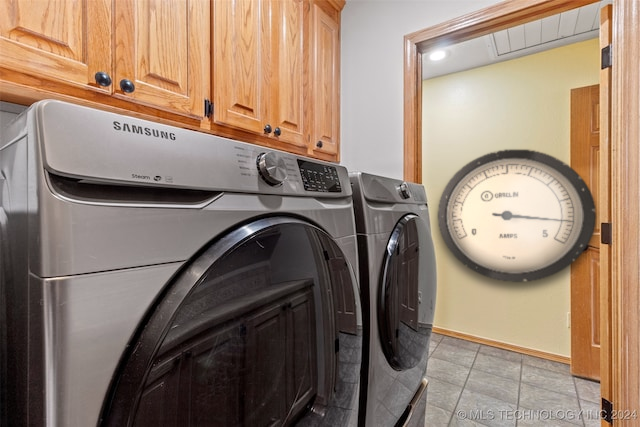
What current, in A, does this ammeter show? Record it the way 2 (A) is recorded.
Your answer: 4.5 (A)
